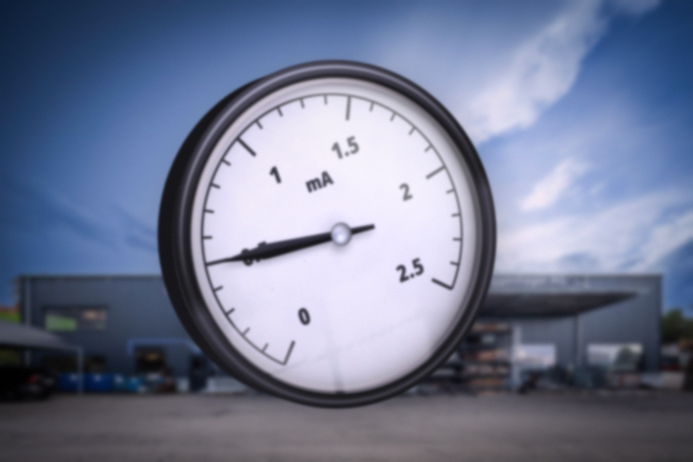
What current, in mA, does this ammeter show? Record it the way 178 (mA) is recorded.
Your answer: 0.5 (mA)
